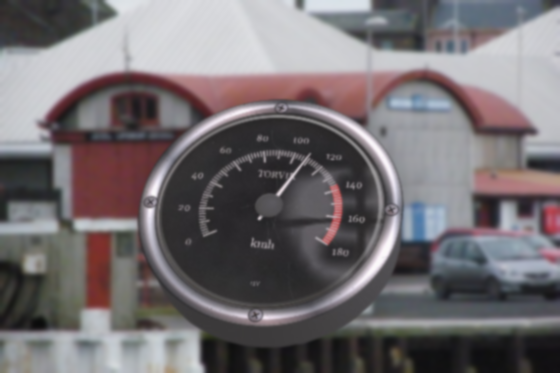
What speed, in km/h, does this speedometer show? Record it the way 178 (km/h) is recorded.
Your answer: 110 (km/h)
